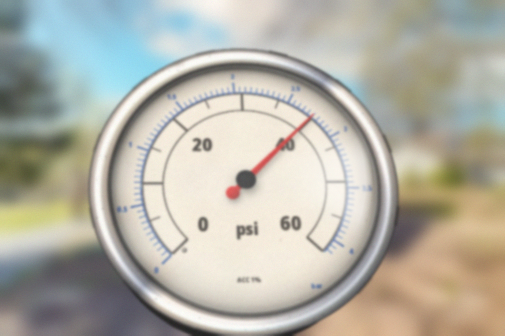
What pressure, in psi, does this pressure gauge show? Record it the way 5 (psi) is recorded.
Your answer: 40 (psi)
